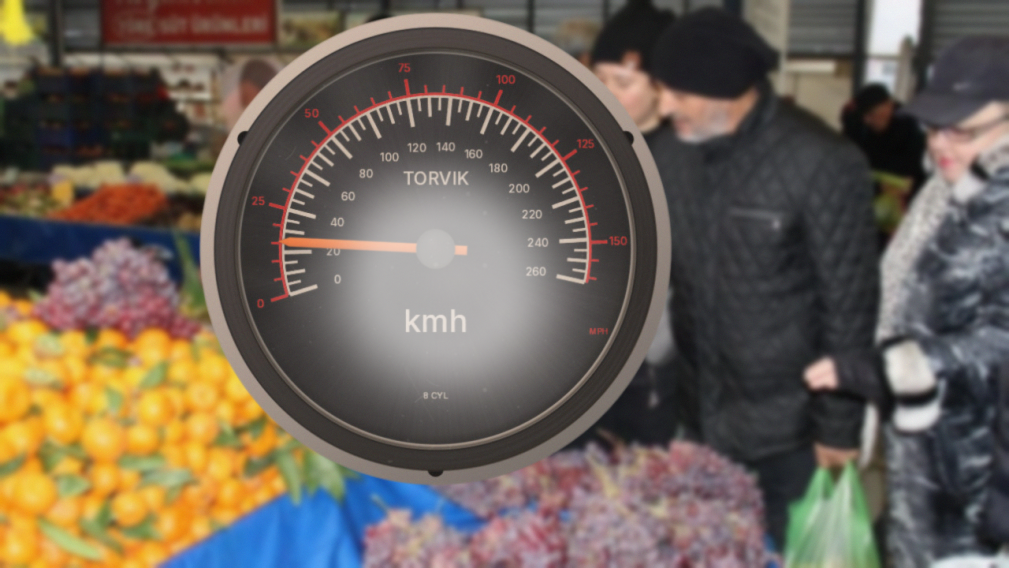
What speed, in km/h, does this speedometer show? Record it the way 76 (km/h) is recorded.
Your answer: 25 (km/h)
